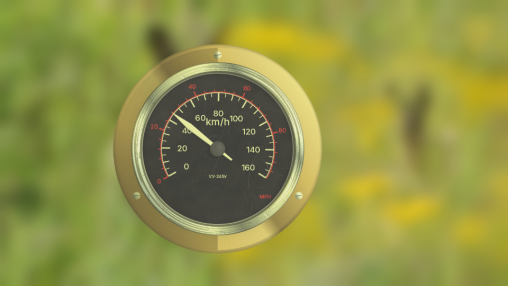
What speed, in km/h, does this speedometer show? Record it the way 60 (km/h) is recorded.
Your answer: 45 (km/h)
